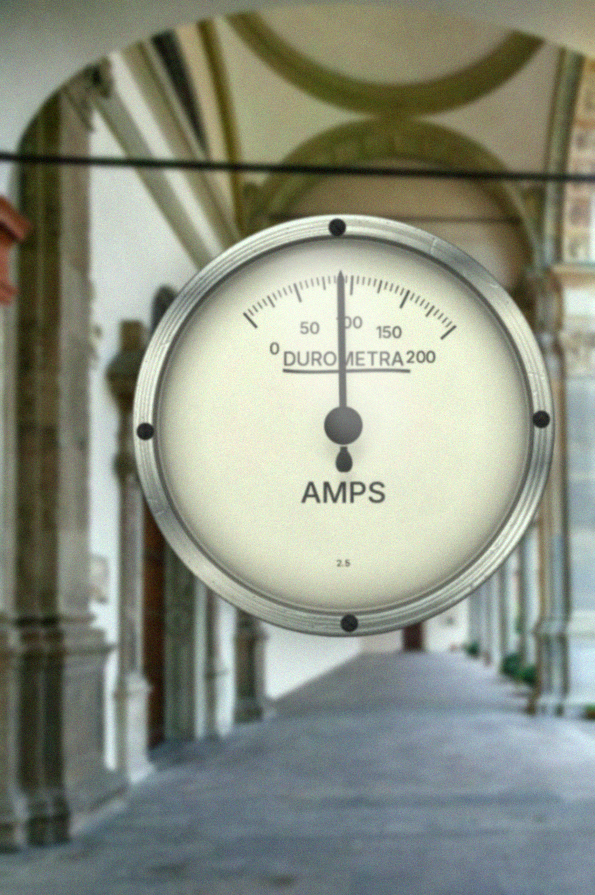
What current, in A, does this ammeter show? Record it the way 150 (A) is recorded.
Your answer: 90 (A)
